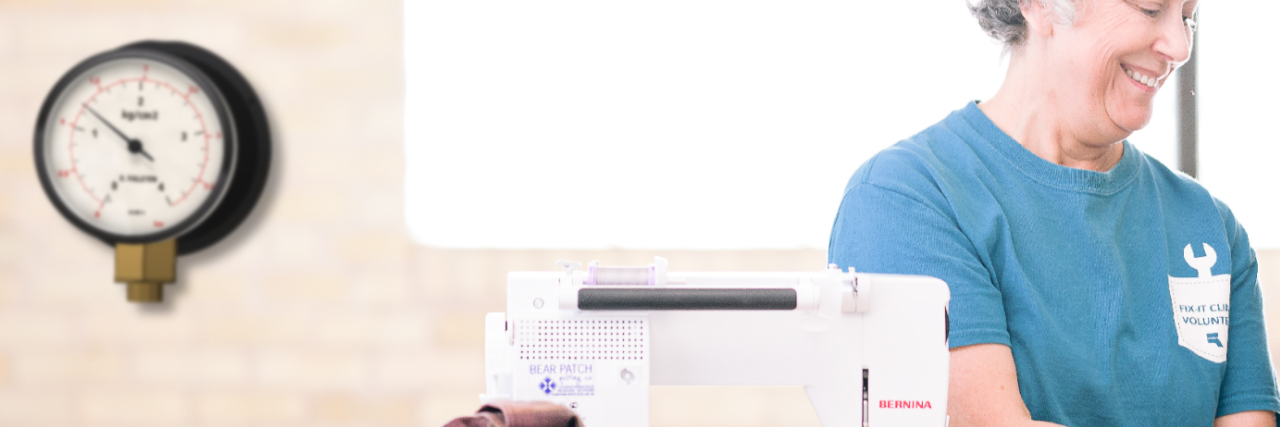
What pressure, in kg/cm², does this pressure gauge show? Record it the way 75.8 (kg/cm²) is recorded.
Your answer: 1.3 (kg/cm²)
